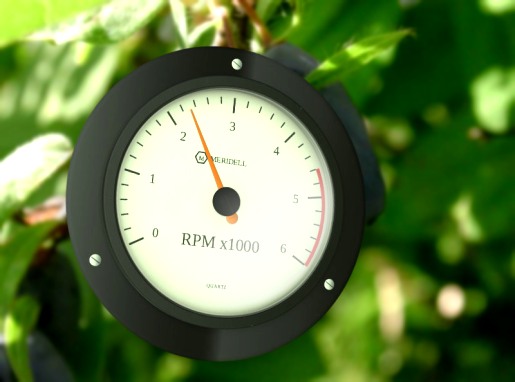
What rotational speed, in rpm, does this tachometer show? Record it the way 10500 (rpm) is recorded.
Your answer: 2300 (rpm)
